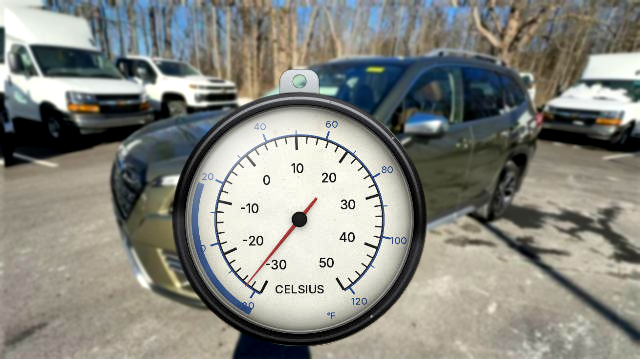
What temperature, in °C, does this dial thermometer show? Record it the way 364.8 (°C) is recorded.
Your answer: -27 (°C)
